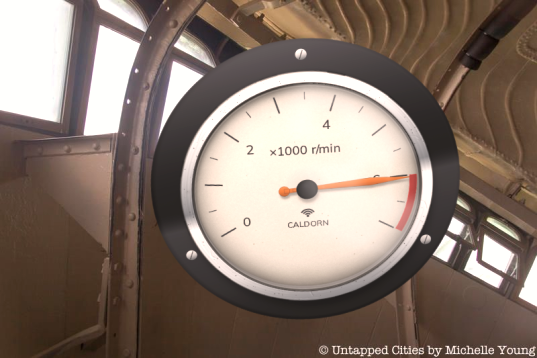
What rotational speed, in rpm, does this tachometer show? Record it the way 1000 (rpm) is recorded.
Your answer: 6000 (rpm)
